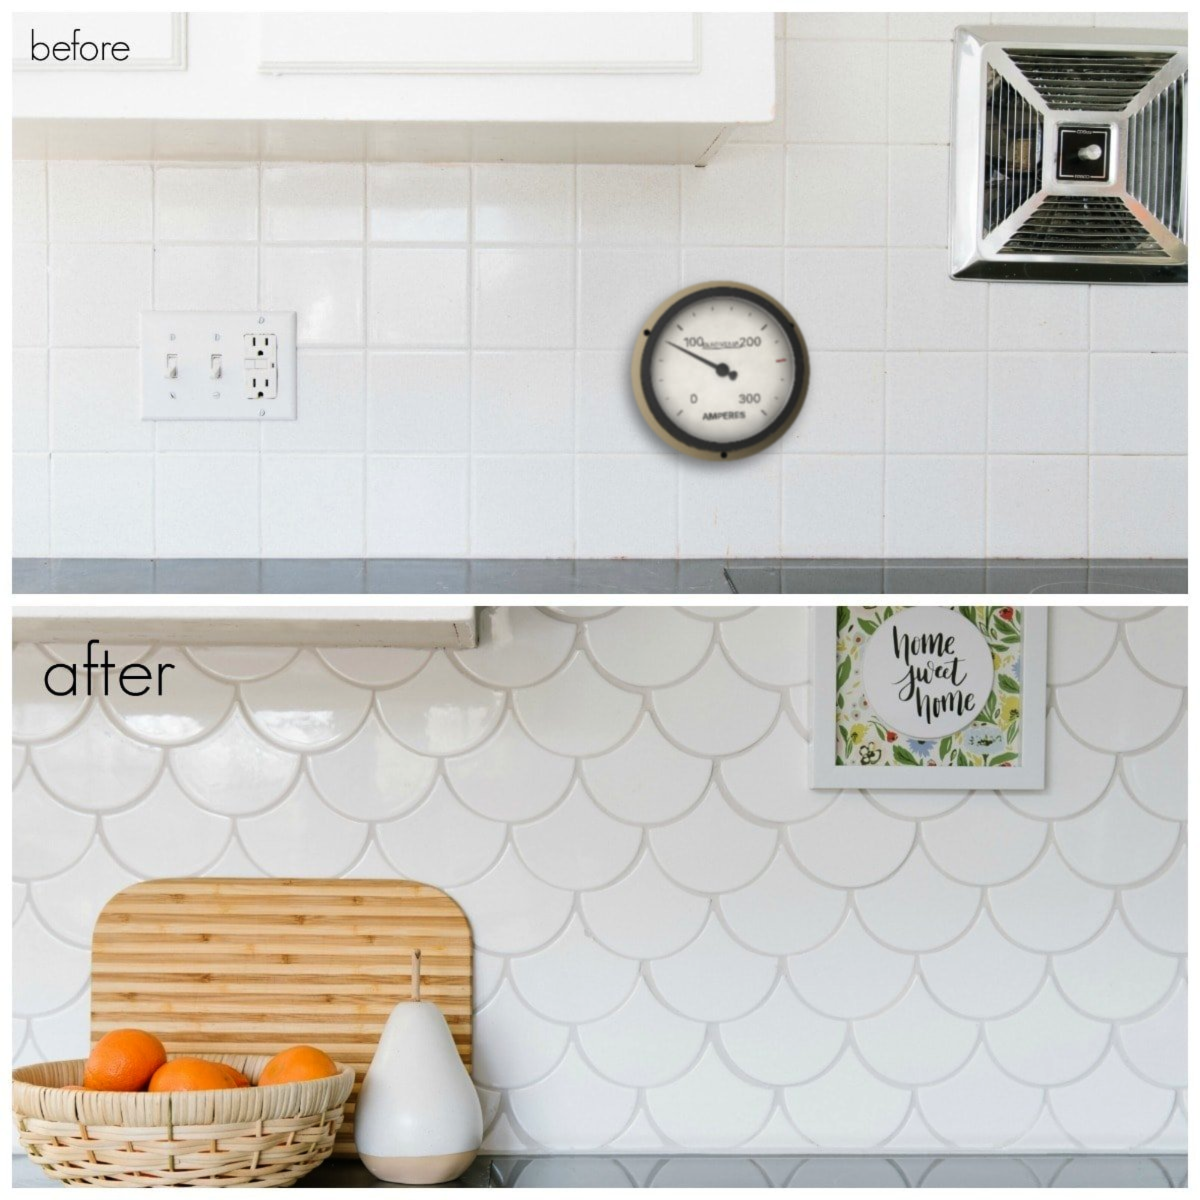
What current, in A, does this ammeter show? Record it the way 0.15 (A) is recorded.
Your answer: 80 (A)
